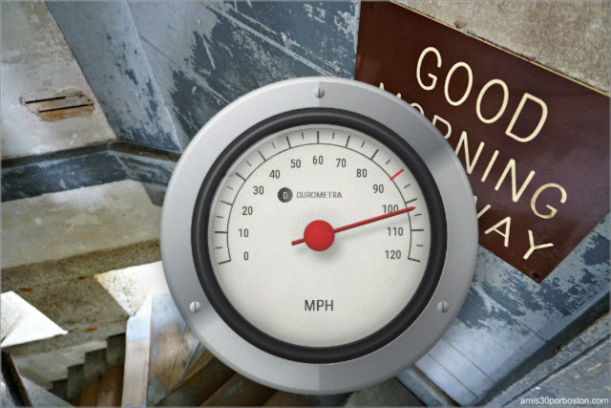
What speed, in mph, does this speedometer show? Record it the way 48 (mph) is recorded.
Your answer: 102.5 (mph)
